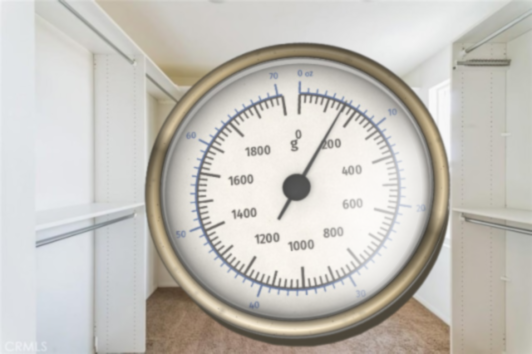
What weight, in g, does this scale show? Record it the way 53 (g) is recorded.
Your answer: 160 (g)
